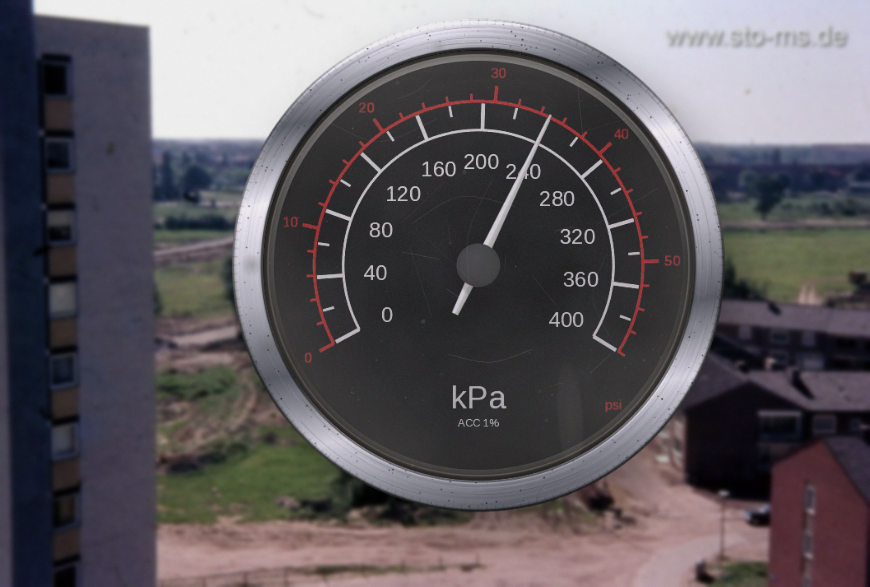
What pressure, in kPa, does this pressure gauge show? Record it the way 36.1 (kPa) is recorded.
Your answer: 240 (kPa)
